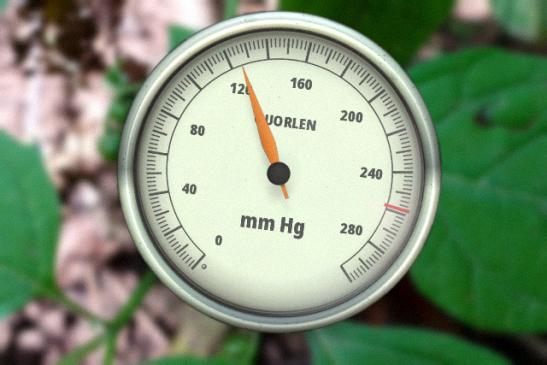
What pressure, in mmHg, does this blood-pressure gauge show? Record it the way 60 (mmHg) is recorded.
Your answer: 126 (mmHg)
